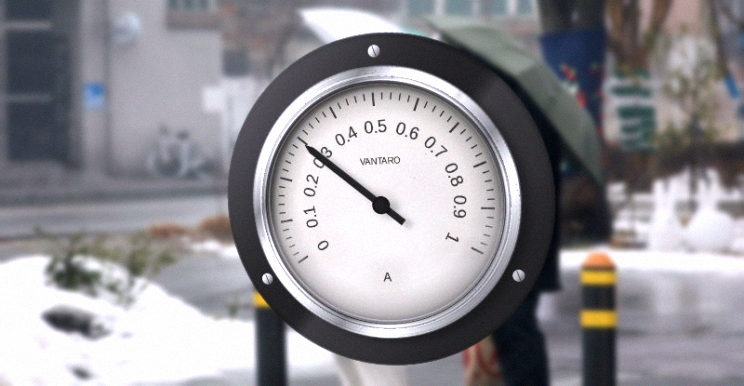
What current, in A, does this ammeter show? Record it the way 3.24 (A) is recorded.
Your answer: 0.3 (A)
